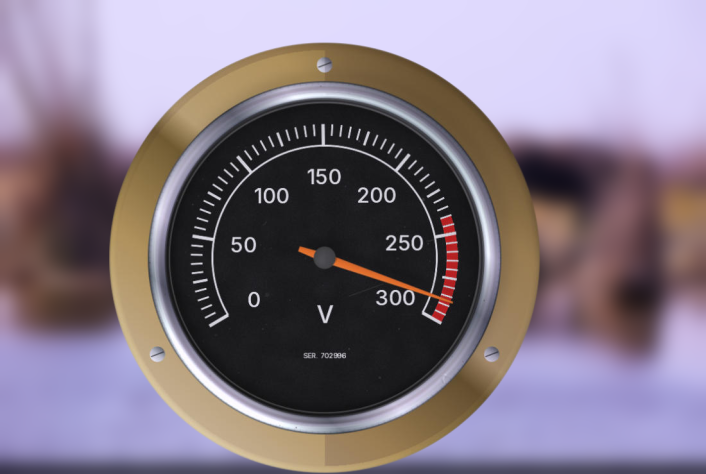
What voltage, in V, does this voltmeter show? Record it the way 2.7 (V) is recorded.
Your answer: 287.5 (V)
